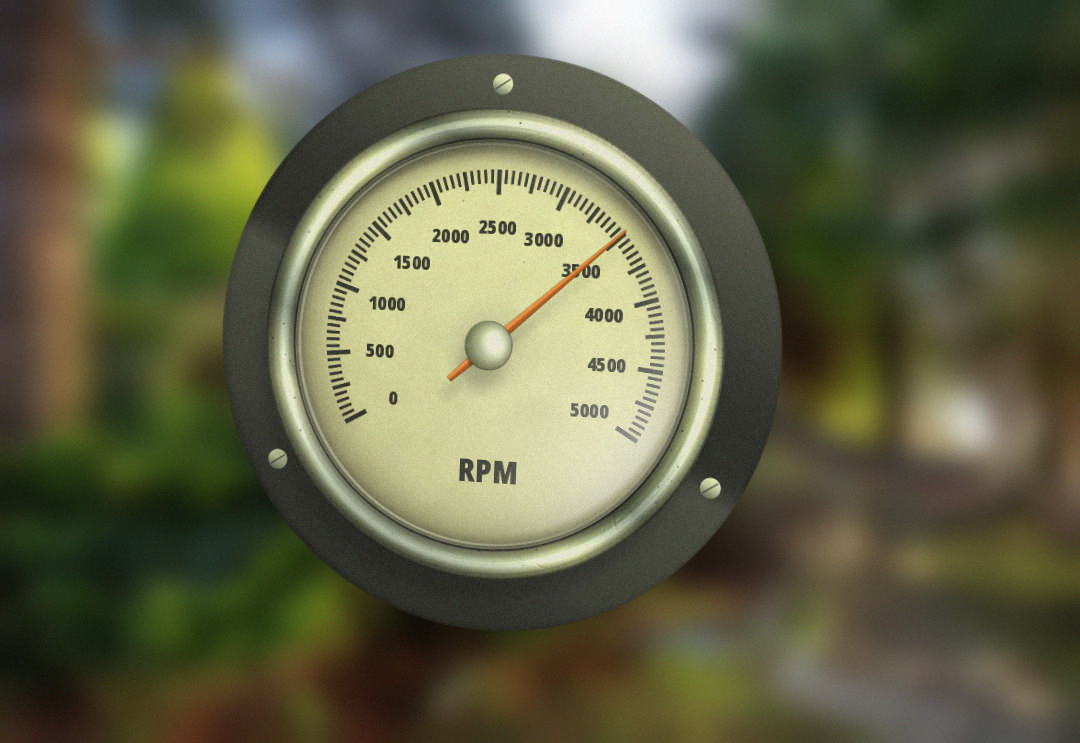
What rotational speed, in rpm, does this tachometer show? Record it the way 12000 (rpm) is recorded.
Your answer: 3500 (rpm)
